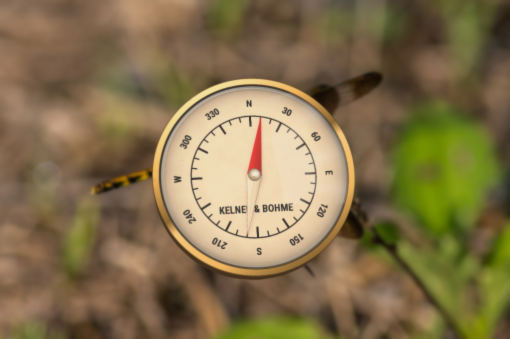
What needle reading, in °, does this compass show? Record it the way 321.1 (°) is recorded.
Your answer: 10 (°)
